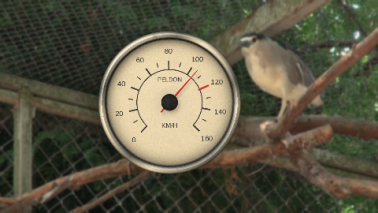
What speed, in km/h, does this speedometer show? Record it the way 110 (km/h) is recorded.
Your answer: 105 (km/h)
